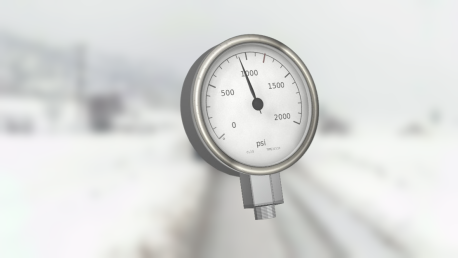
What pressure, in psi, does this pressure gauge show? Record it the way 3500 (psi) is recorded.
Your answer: 900 (psi)
